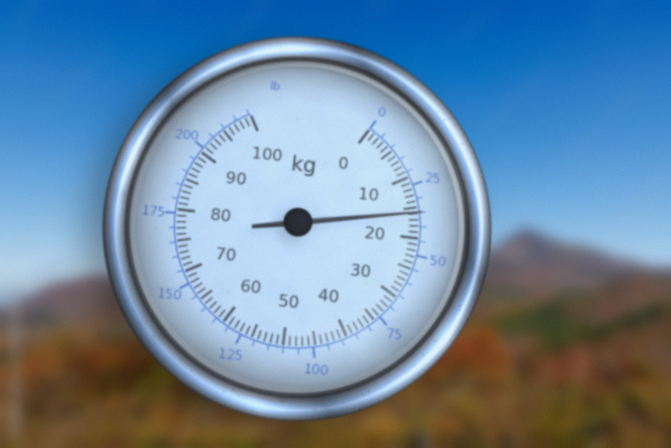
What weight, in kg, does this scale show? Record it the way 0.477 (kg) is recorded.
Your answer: 16 (kg)
